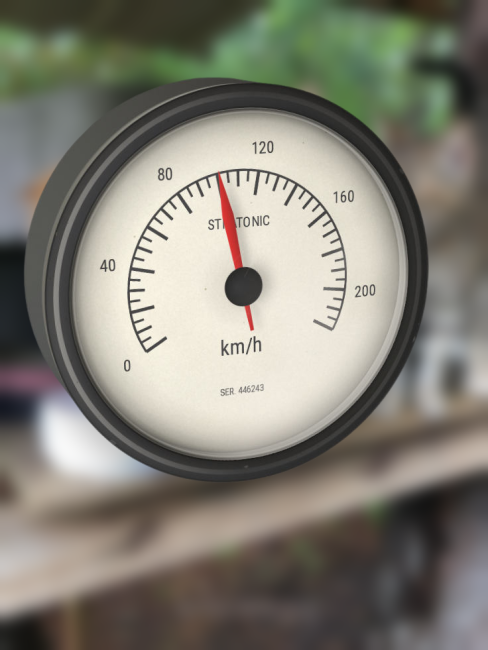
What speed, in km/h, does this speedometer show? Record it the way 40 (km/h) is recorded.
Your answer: 100 (km/h)
